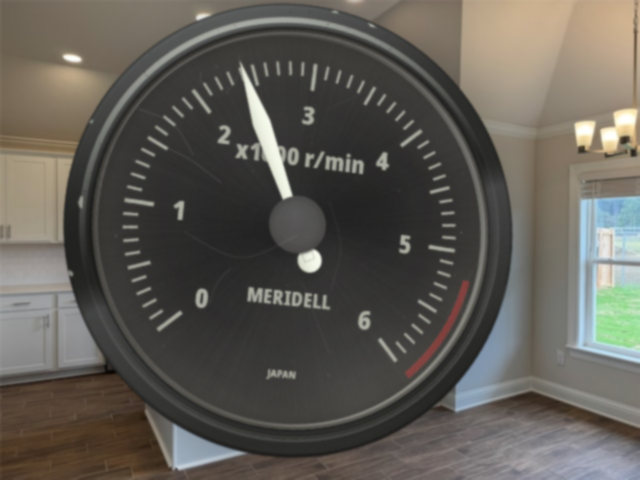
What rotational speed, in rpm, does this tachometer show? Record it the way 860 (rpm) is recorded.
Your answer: 2400 (rpm)
